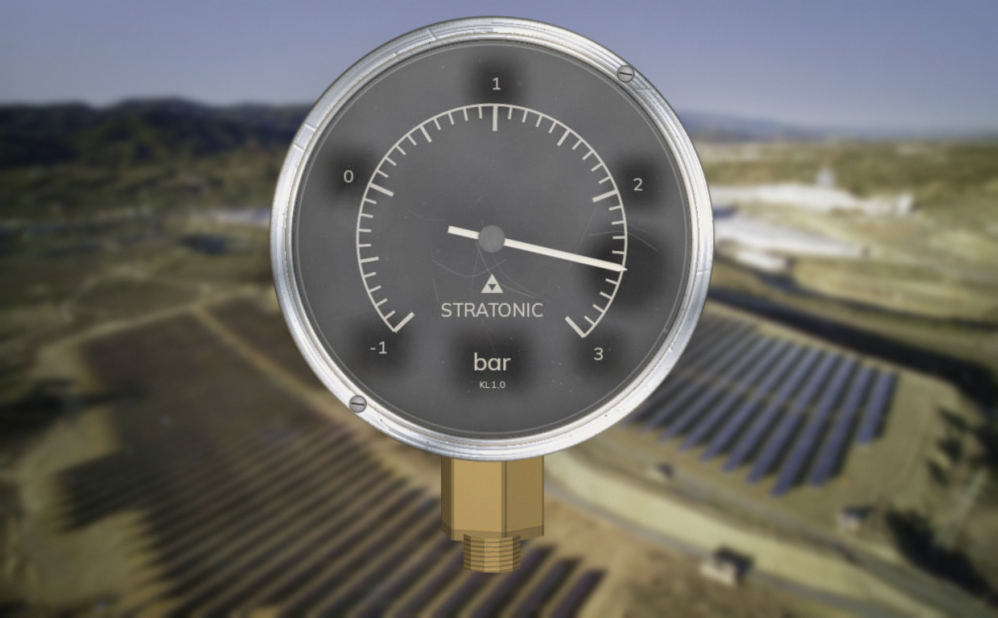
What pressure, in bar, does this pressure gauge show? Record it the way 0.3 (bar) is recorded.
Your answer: 2.5 (bar)
